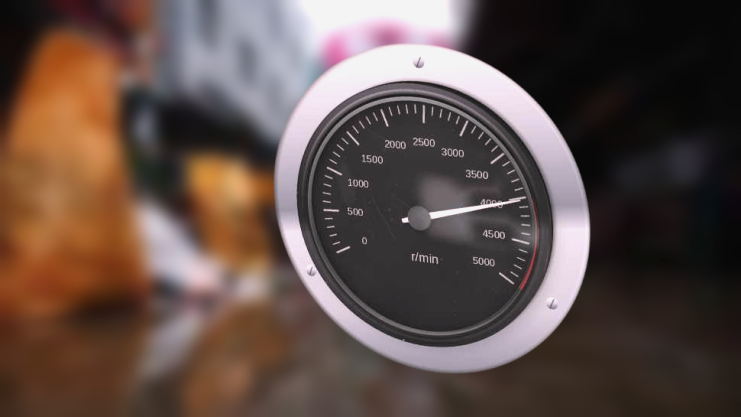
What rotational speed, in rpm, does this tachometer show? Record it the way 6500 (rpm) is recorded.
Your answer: 4000 (rpm)
